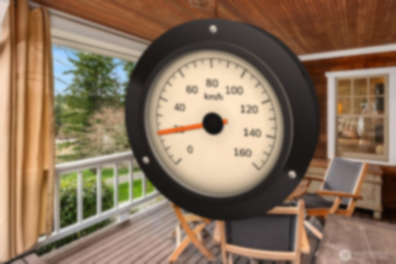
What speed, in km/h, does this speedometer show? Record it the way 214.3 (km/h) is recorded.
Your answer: 20 (km/h)
